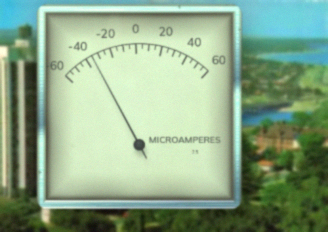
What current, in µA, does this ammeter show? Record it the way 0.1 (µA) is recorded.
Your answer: -35 (µA)
